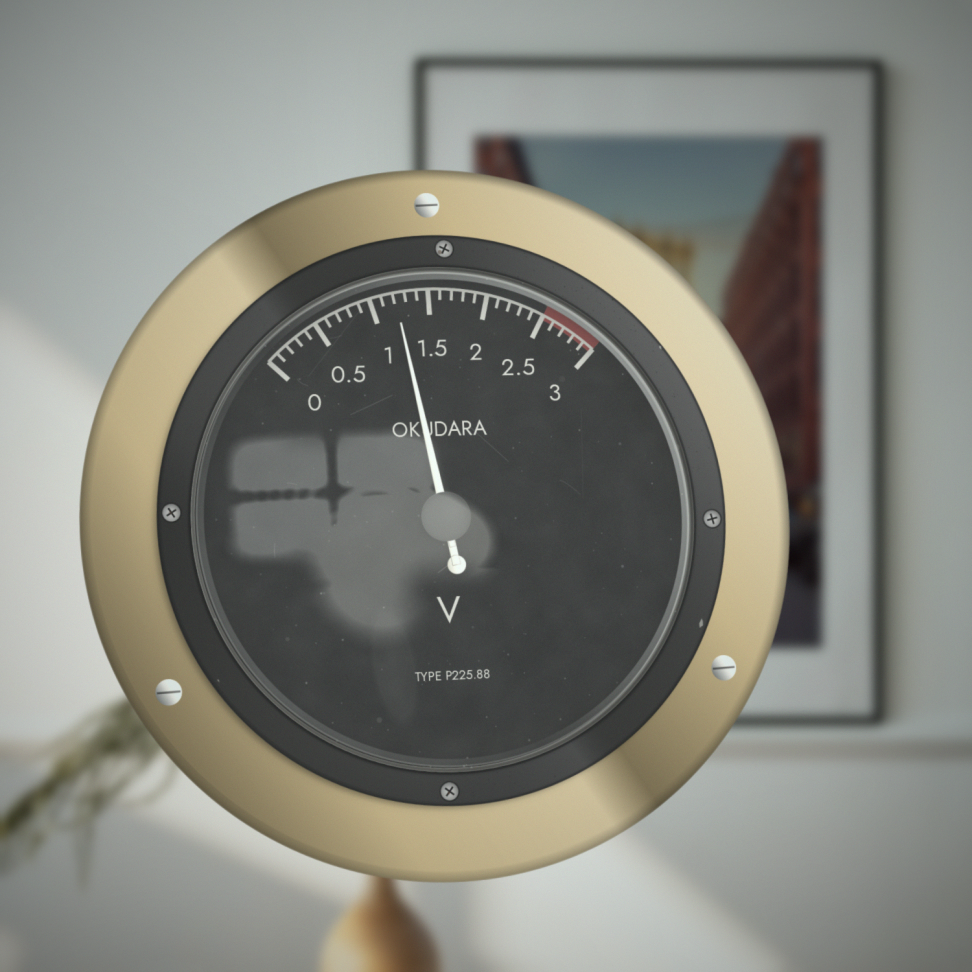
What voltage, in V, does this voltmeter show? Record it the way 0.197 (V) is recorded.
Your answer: 1.2 (V)
